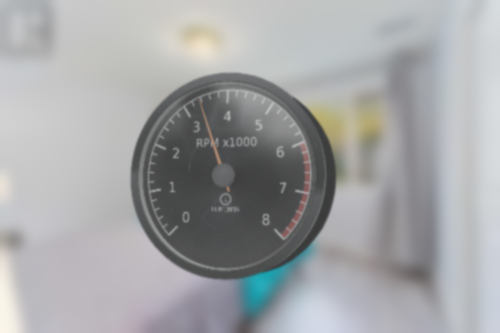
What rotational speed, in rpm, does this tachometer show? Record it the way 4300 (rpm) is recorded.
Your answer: 3400 (rpm)
